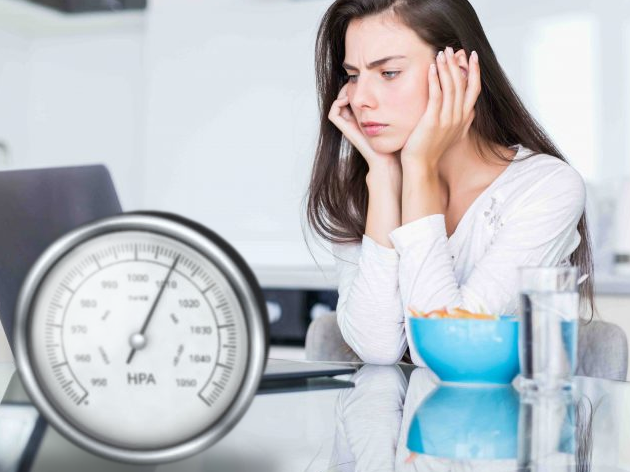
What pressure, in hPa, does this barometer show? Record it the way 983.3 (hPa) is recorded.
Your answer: 1010 (hPa)
